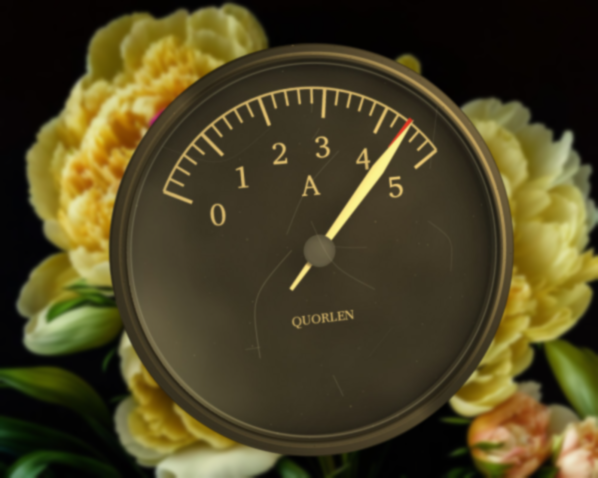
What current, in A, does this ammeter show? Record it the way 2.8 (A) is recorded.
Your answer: 4.4 (A)
